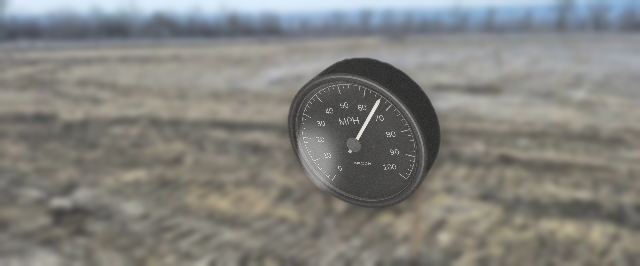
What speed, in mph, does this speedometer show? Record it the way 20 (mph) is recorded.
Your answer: 66 (mph)
